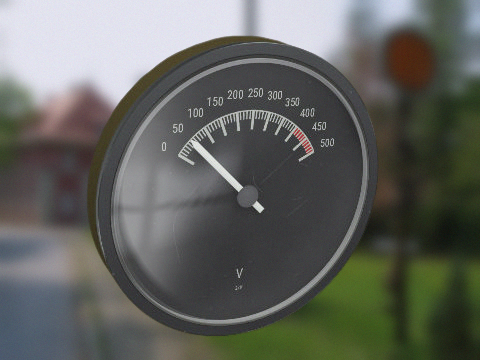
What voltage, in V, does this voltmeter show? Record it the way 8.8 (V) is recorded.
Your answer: 50 (V)
